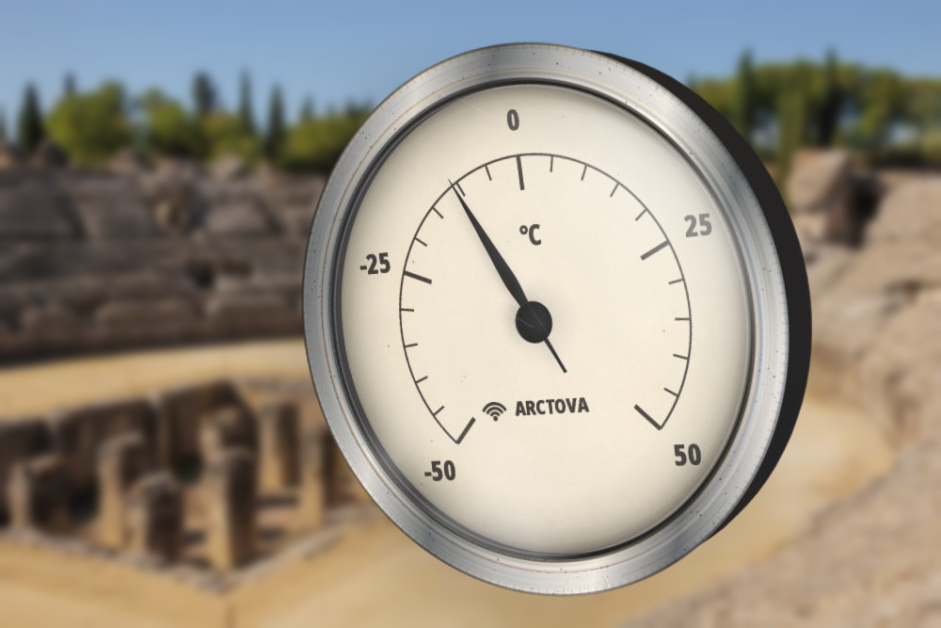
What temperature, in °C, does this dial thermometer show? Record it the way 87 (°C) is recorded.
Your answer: -10 (°C)
